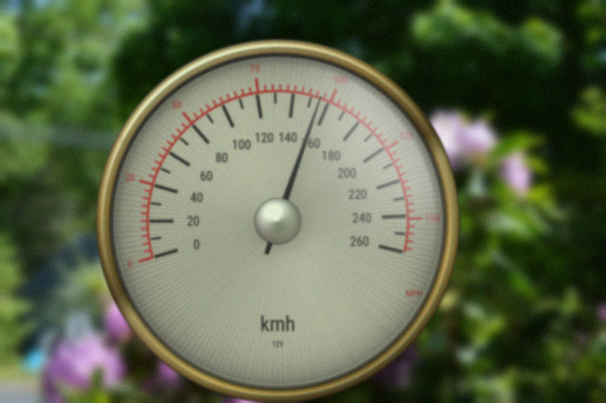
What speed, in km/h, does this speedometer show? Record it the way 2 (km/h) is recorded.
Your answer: 155 (km/h)
